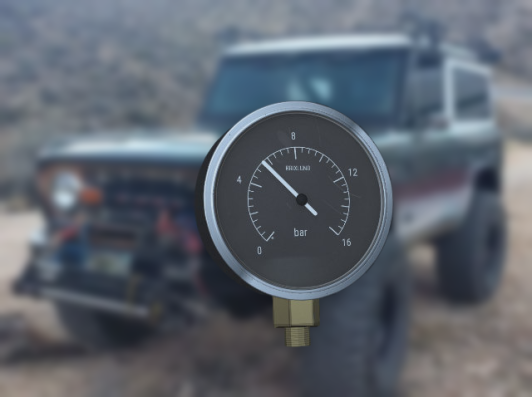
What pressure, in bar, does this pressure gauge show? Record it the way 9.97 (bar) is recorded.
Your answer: 5.5 (bar)
